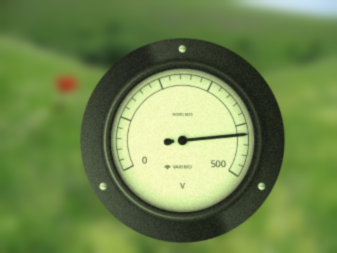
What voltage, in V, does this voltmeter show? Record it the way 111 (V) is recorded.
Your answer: 420 (V)
